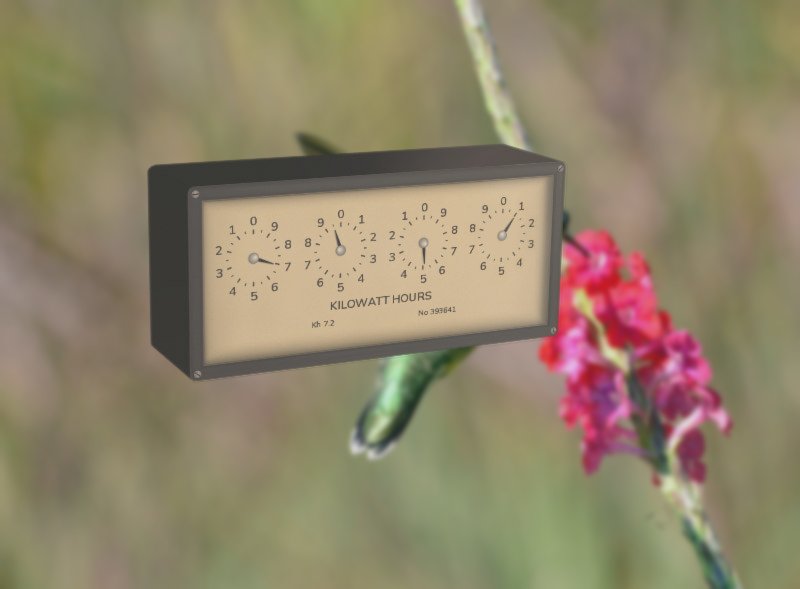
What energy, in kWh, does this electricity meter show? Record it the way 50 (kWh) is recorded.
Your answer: 6951 (kWh)
